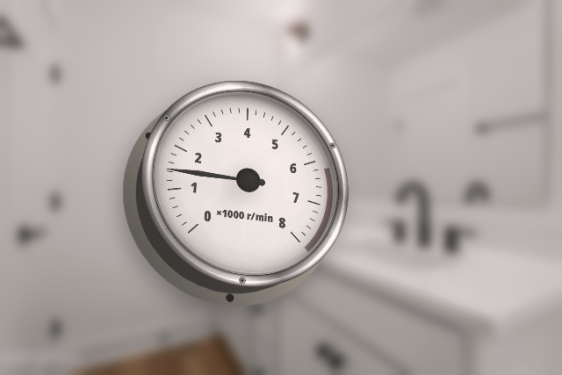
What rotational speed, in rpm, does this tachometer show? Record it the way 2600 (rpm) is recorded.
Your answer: 1400 (rpm)
